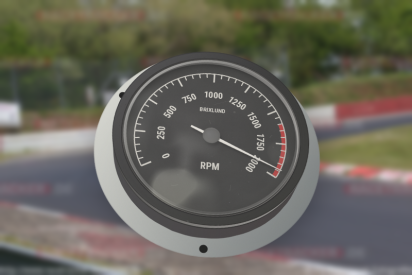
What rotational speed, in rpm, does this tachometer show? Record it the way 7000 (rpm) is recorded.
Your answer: 1950 (rpm)
